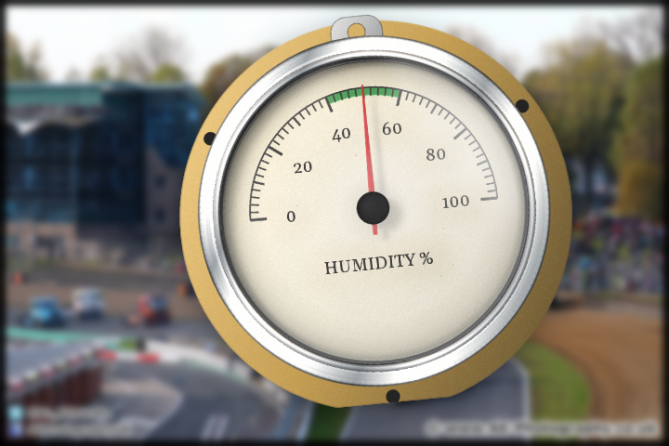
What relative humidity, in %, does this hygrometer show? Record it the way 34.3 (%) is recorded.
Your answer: 50 (%)
